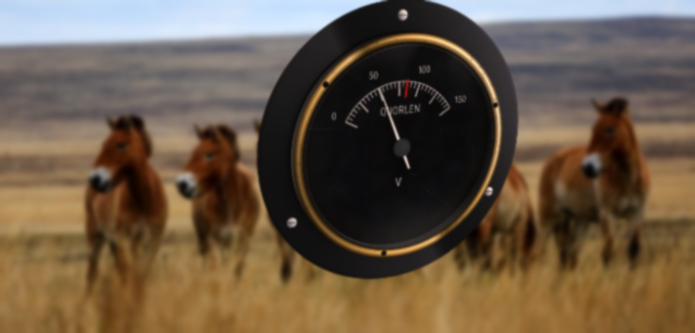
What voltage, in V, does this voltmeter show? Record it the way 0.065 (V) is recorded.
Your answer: 50 (V)
